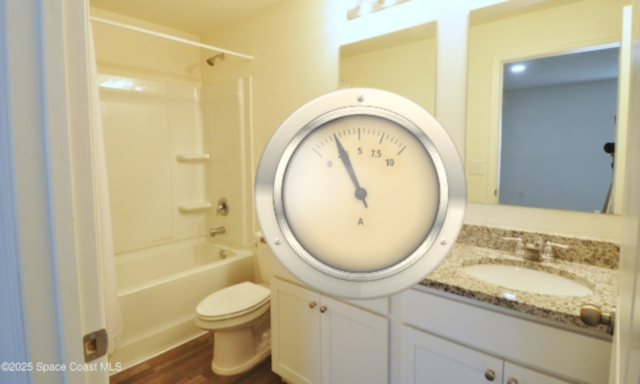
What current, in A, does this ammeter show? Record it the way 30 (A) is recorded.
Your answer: 2.5 (A)
